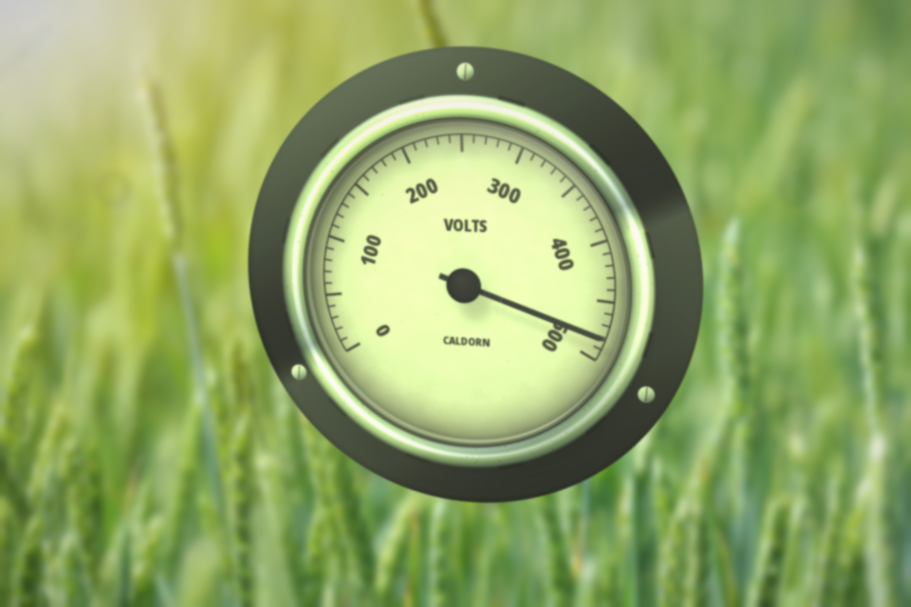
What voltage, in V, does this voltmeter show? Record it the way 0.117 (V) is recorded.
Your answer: 480 (V)
